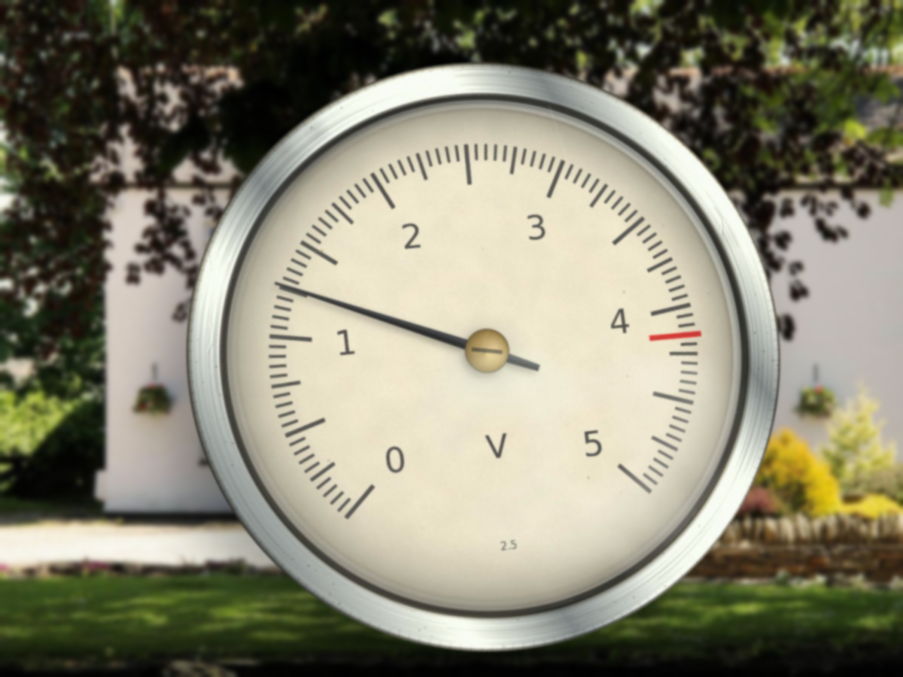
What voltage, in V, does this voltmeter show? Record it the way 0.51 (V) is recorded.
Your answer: 1.25 (V)
